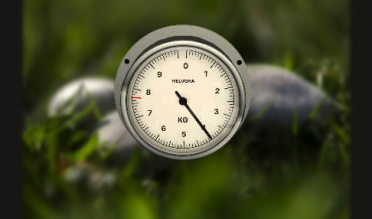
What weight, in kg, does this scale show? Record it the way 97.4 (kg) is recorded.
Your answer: 4 (kg)
